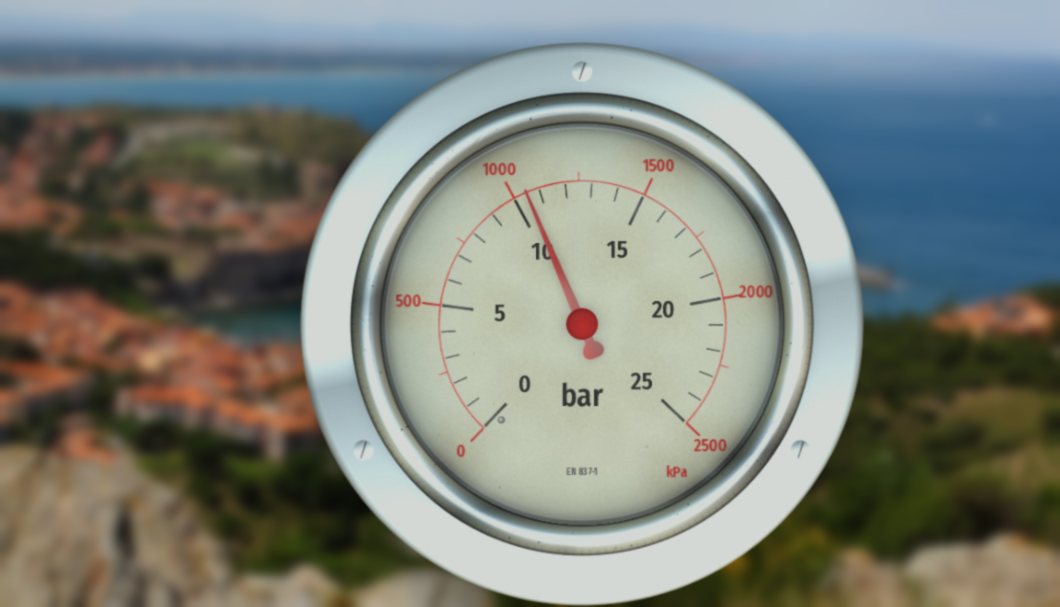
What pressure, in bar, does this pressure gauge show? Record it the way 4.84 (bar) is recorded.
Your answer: 10.5 (bar)
